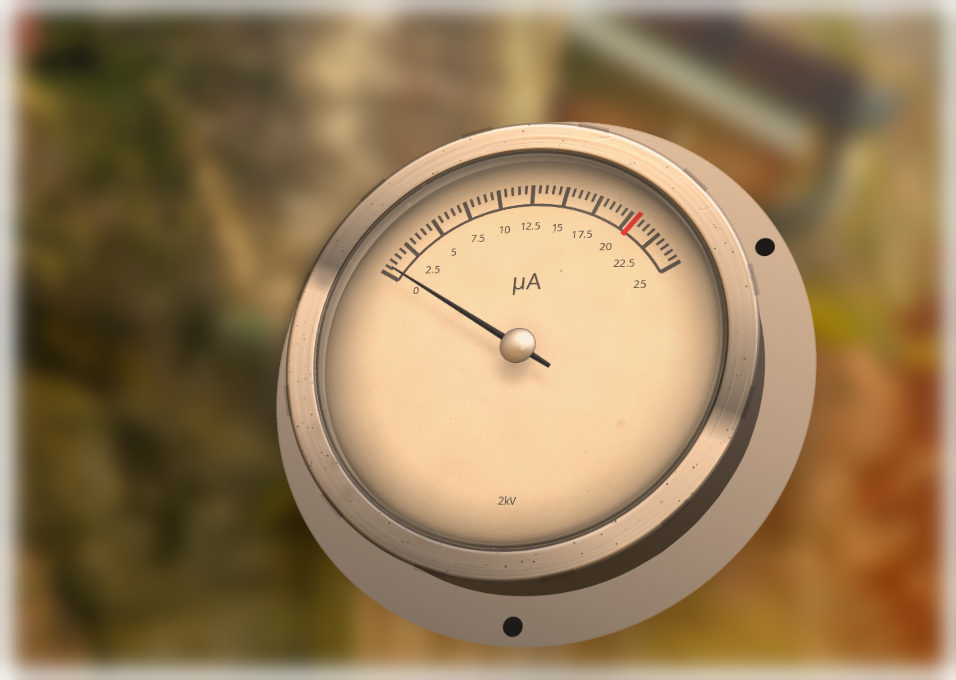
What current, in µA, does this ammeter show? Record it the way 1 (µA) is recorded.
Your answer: 0.5 (µA)
